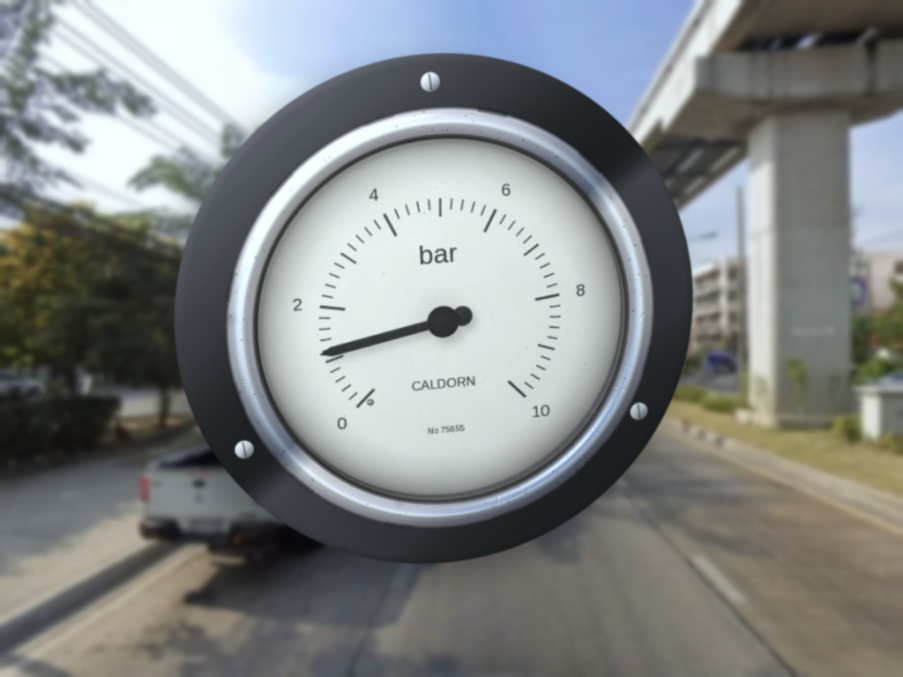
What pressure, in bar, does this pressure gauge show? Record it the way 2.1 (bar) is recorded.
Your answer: 1.2 (bar)
